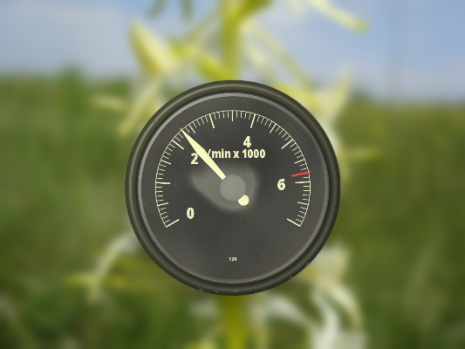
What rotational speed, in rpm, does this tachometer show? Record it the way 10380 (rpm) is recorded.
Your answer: 2300 (rpm)
